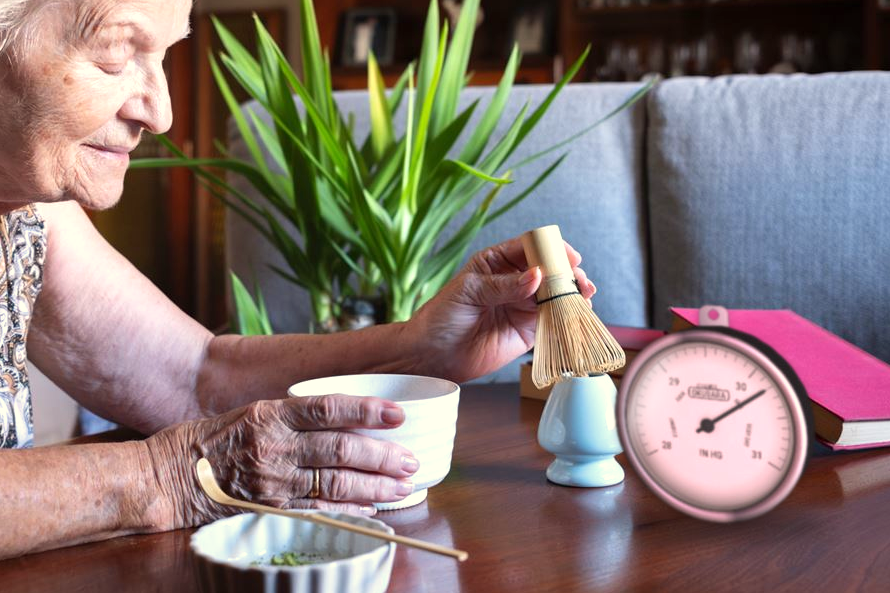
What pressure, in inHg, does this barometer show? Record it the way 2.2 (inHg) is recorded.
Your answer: 30.2 (inHg)
